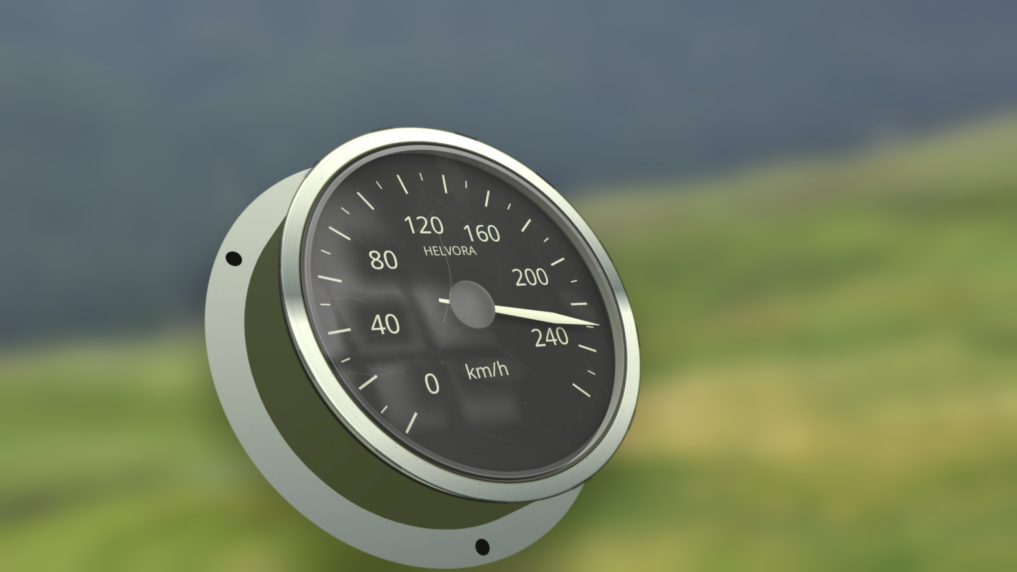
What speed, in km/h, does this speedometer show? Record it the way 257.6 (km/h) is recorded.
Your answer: 230 (km/h)
